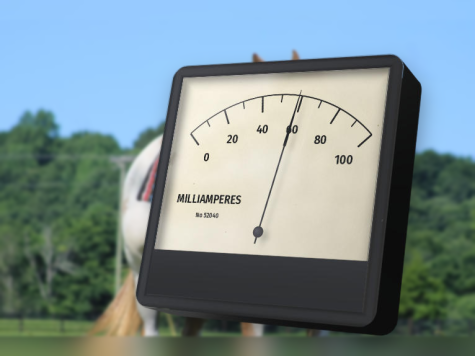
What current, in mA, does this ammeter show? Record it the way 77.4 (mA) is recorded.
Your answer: 60 (mA)
